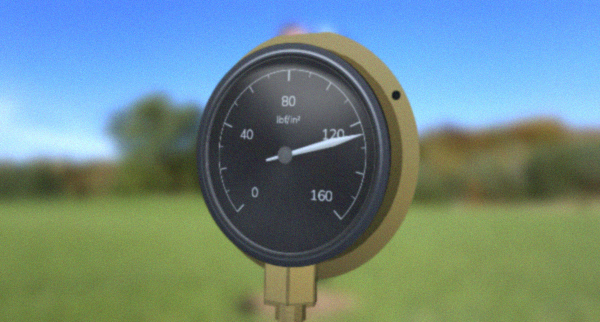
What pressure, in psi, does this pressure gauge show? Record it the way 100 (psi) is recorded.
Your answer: 125 (psi)
